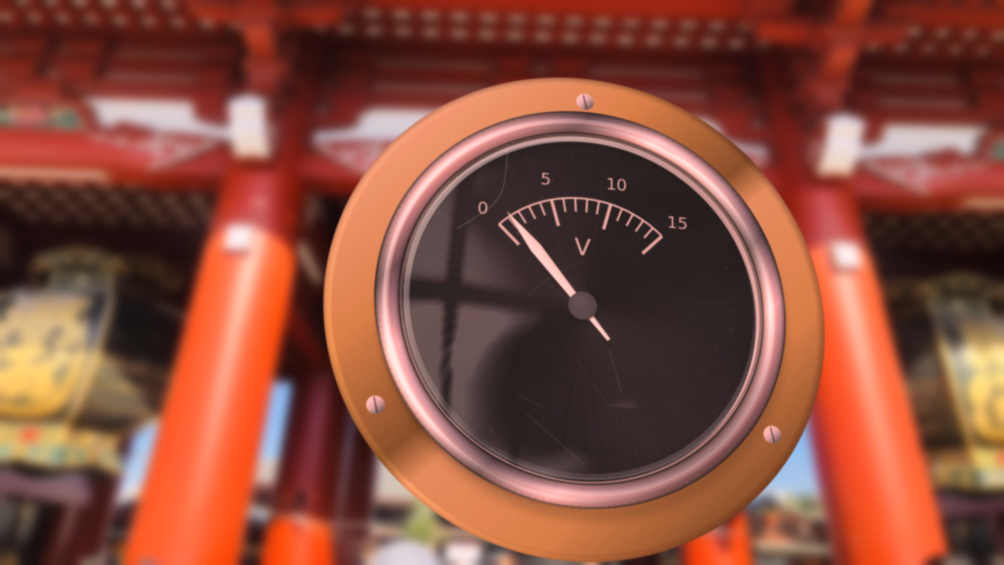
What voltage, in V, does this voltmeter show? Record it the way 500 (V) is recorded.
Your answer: 1 (V)
